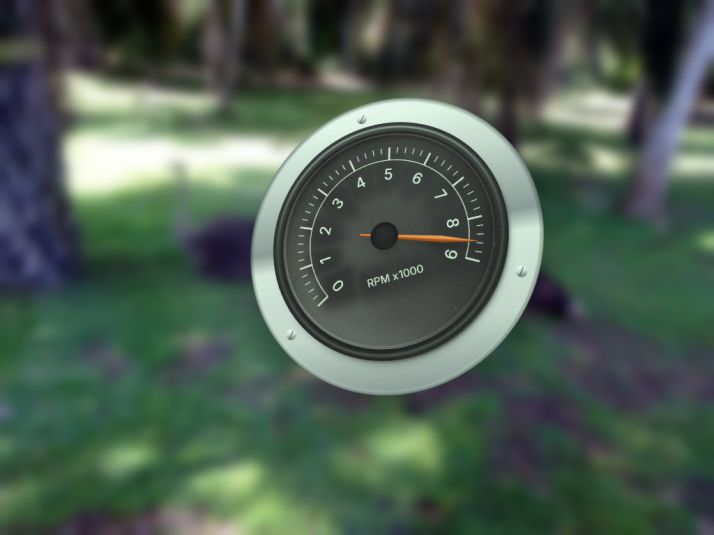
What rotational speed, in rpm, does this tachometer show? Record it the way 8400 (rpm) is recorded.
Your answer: 8600 (rpm)
